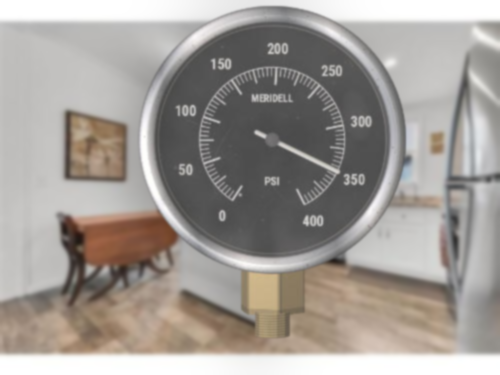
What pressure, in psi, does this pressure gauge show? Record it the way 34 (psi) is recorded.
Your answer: 350 (psi)
